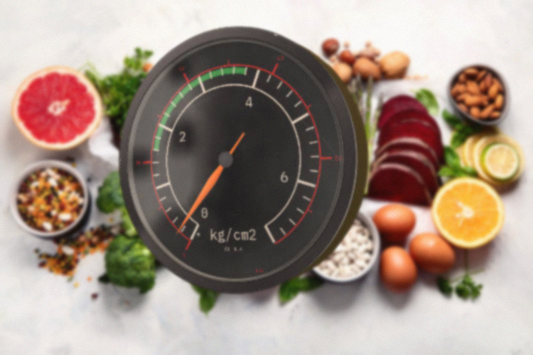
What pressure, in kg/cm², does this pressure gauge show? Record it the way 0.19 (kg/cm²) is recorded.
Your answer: 0.2 (kg/cm²)
